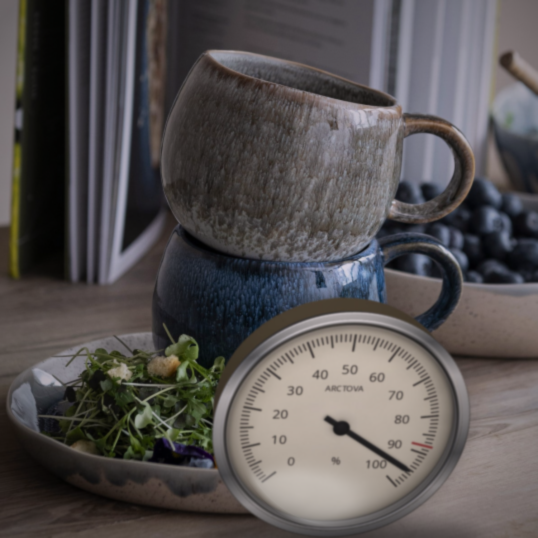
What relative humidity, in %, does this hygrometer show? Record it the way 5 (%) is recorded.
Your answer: 95 (%)
